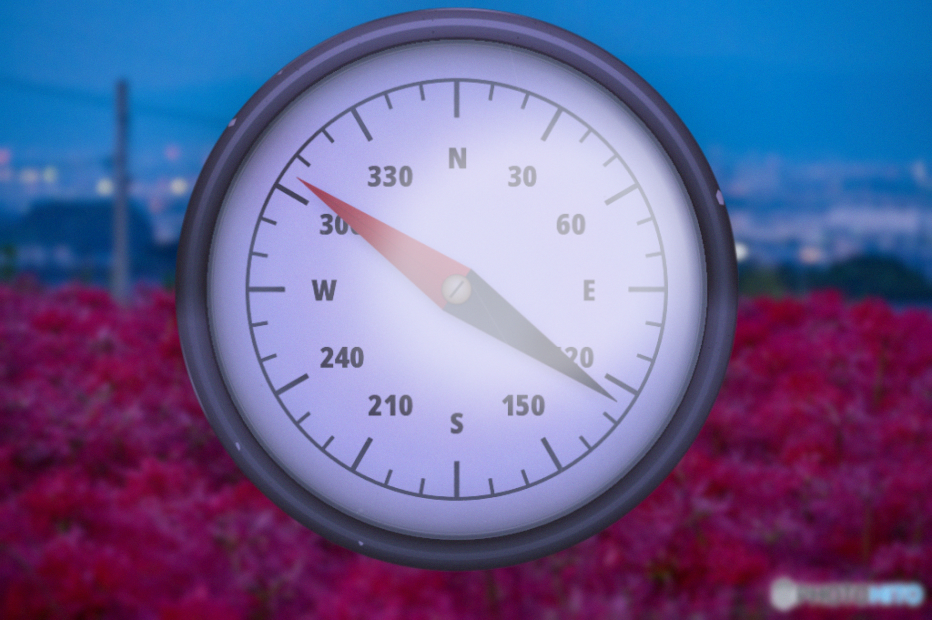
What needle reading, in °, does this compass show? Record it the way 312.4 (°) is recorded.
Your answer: 305 (°)
